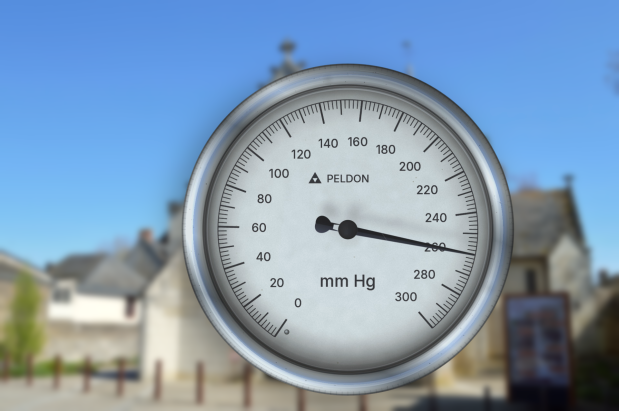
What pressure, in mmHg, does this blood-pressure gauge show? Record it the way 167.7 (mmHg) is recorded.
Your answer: 260 (mmHg)
